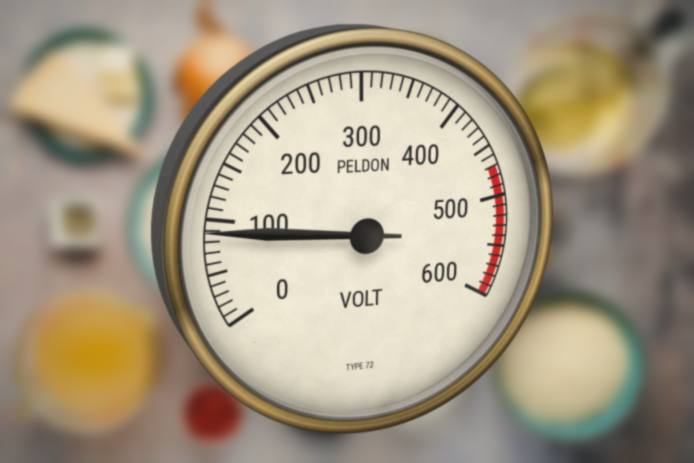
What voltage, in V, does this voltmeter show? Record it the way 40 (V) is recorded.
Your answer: 90 (V)
